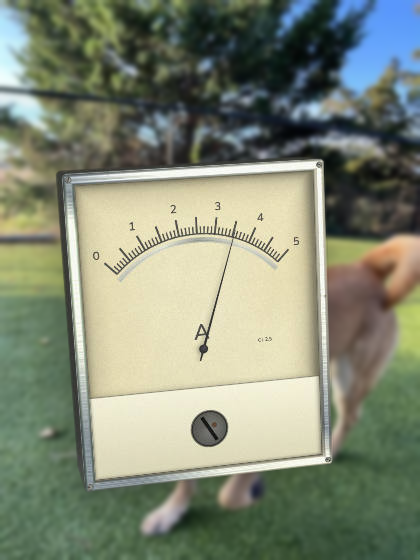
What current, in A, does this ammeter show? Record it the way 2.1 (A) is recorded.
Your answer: 3.5 (A)
